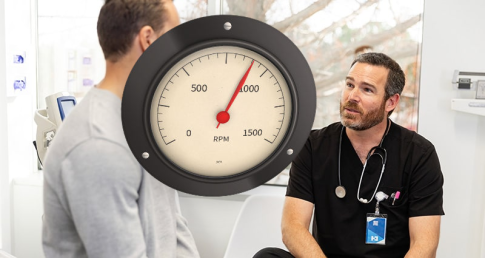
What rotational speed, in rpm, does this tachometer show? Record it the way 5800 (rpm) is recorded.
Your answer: 900 (rpm)
